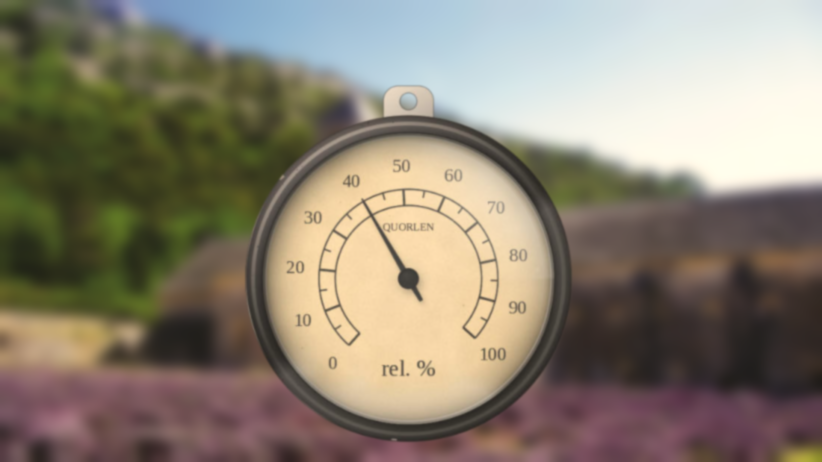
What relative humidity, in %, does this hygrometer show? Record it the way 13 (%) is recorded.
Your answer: 40 (%)
